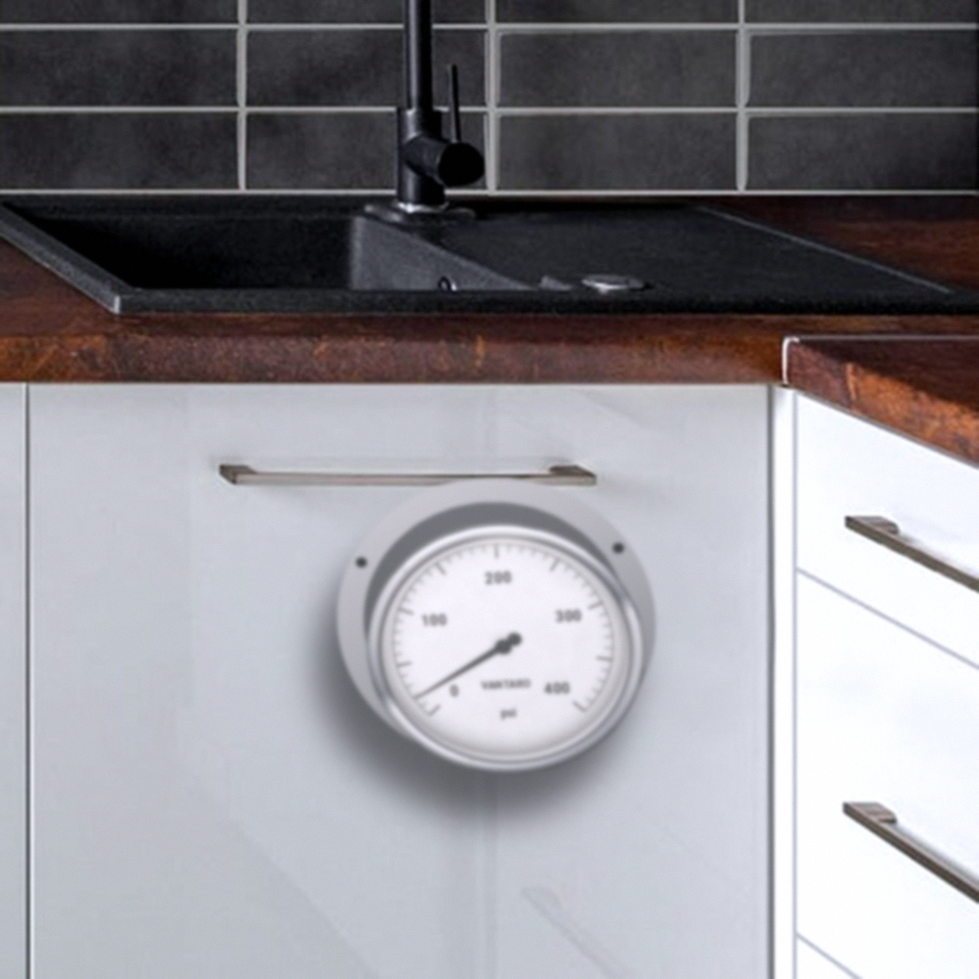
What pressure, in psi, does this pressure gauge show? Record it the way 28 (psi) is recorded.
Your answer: 20 (psi)
